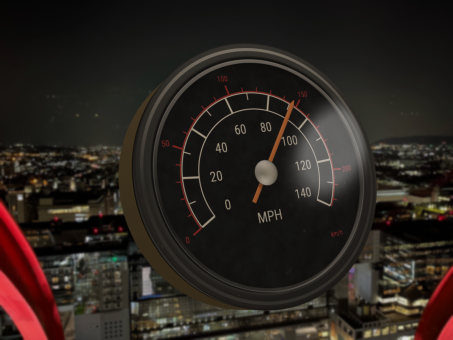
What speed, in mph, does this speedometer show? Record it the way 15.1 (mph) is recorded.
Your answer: 90 (mph)
